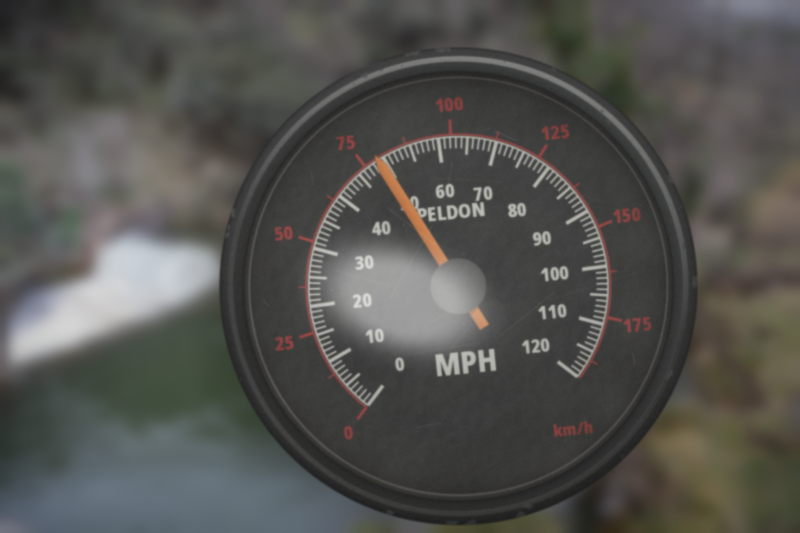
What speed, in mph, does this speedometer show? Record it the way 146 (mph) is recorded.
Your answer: 49 (mph)
